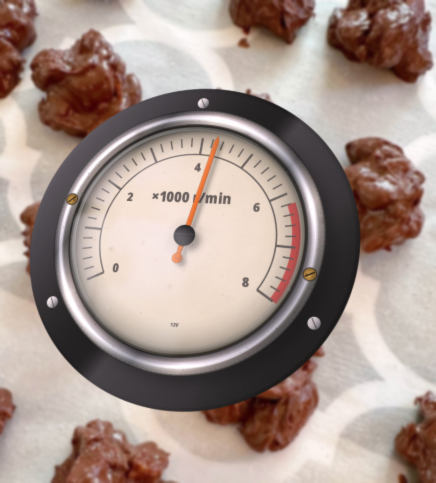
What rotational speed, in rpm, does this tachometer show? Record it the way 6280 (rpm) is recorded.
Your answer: 4300 (rpm)
